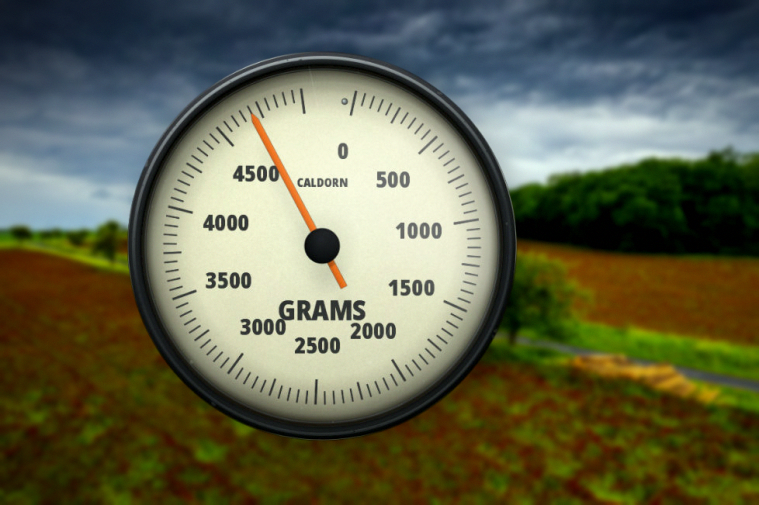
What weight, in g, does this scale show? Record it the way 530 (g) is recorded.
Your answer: 4700 (g)
